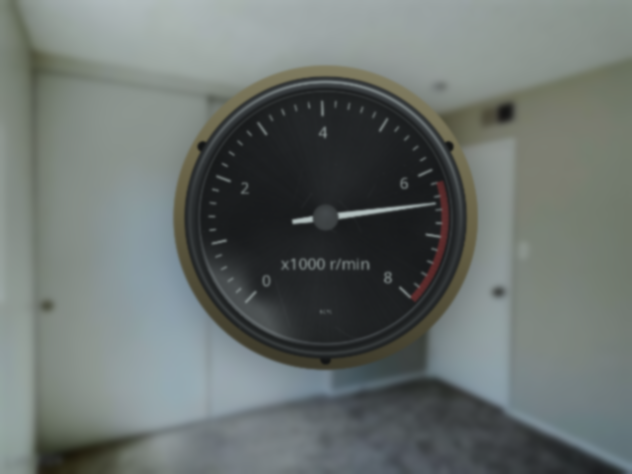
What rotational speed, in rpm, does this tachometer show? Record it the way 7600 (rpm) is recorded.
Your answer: 6500 (rpm)
